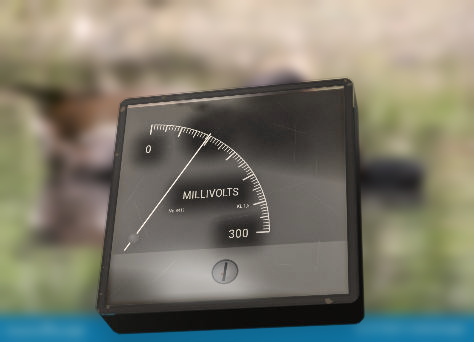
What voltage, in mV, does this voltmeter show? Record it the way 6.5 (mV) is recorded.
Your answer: 100 (mV)
